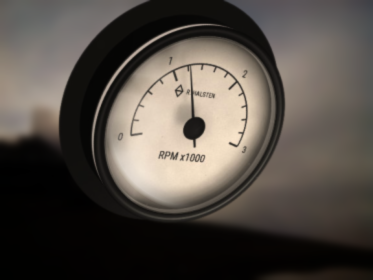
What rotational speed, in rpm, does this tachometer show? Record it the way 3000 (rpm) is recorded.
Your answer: 1200 (rpm)
